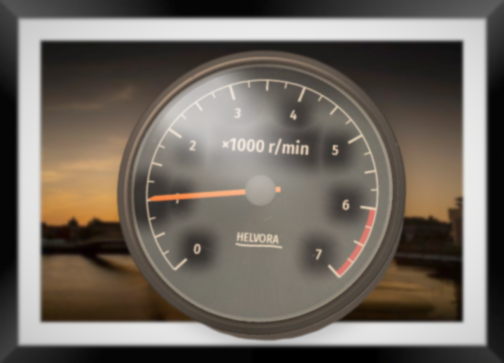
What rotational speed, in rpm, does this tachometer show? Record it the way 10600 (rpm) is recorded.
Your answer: 1000 (rpm)
